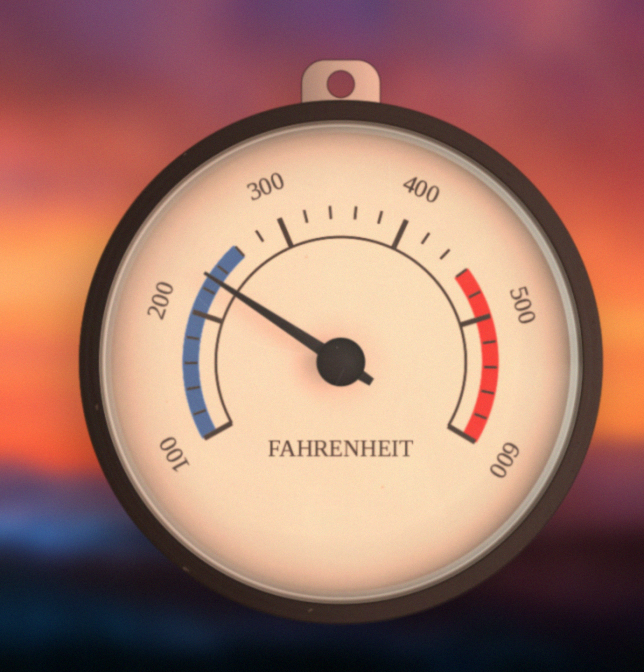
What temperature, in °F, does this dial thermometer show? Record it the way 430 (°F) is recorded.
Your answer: 230 (°F)
